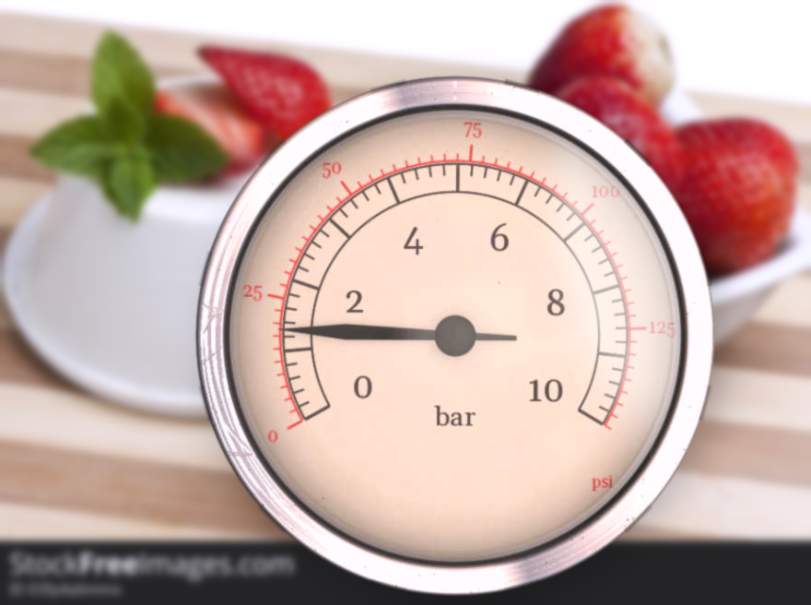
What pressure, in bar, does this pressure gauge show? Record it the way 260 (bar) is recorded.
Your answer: 1.3 (bar)
